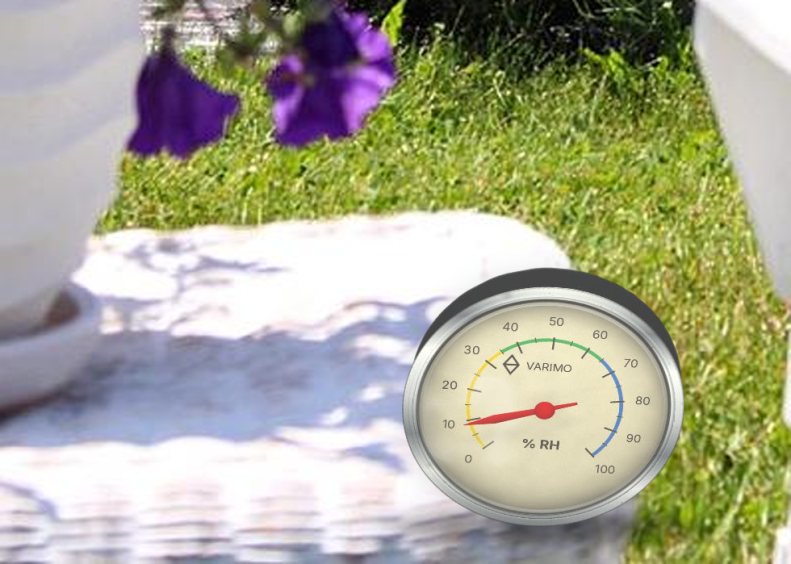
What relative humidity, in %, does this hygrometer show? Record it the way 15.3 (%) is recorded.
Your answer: 10 (%)
